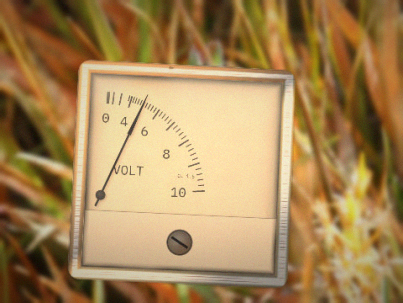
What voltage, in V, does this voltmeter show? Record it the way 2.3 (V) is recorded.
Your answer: 5 (V)
